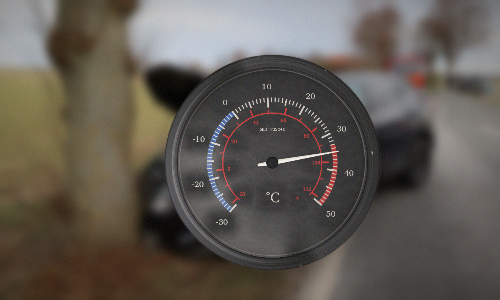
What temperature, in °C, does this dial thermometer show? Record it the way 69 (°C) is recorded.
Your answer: 35 (°C)
